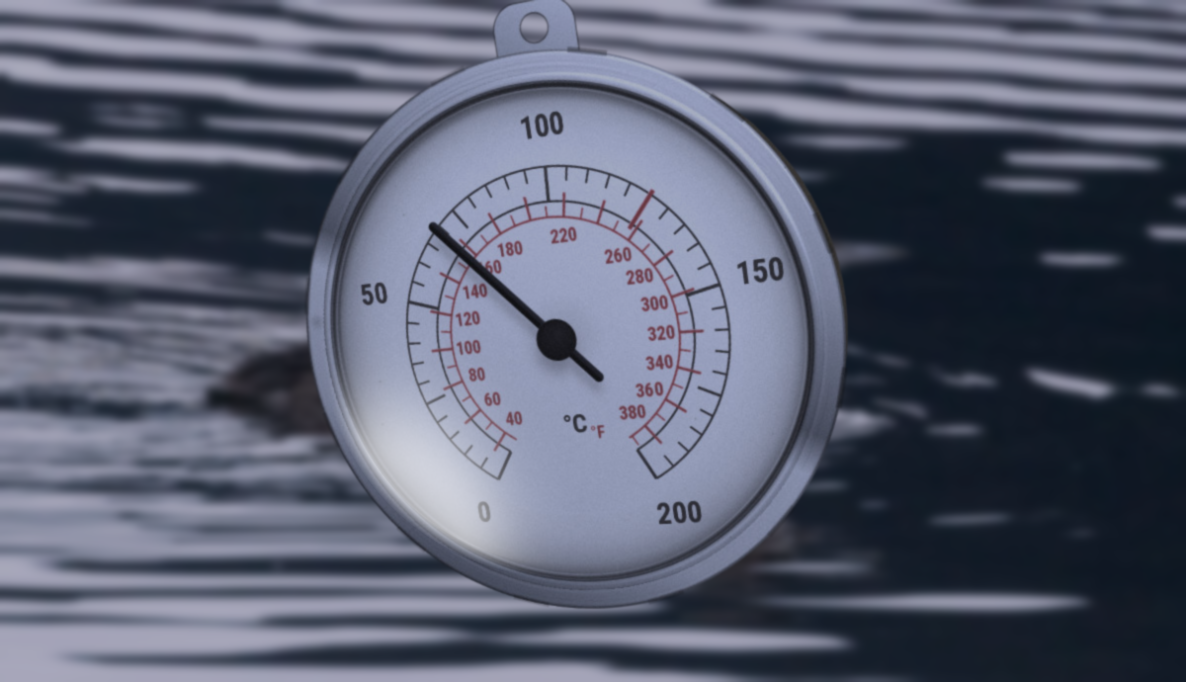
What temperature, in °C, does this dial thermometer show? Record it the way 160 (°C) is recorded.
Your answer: 70 (°C)
